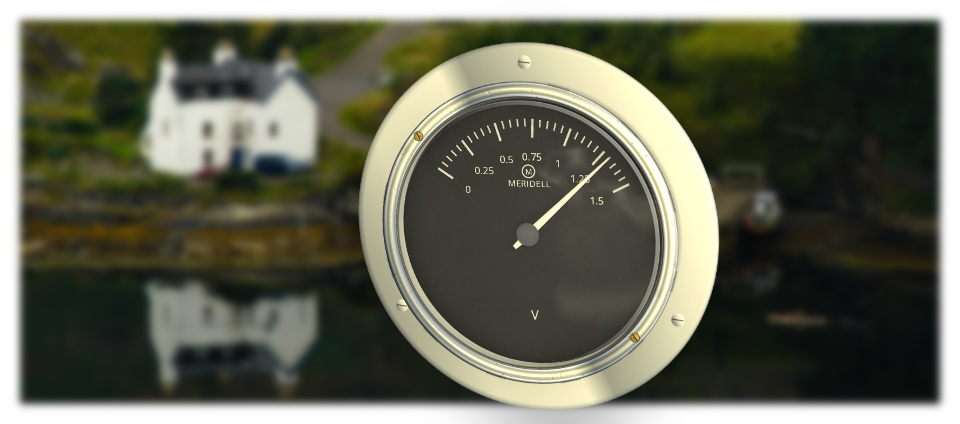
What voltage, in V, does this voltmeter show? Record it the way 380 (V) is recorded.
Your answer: 1.3 (V)
